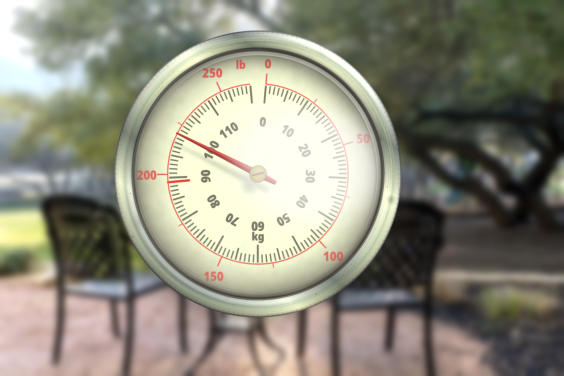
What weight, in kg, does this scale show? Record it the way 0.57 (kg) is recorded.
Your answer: 100 (kg)
